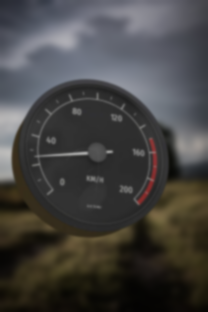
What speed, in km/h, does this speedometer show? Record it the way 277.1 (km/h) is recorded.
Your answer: 25 (km/h)
